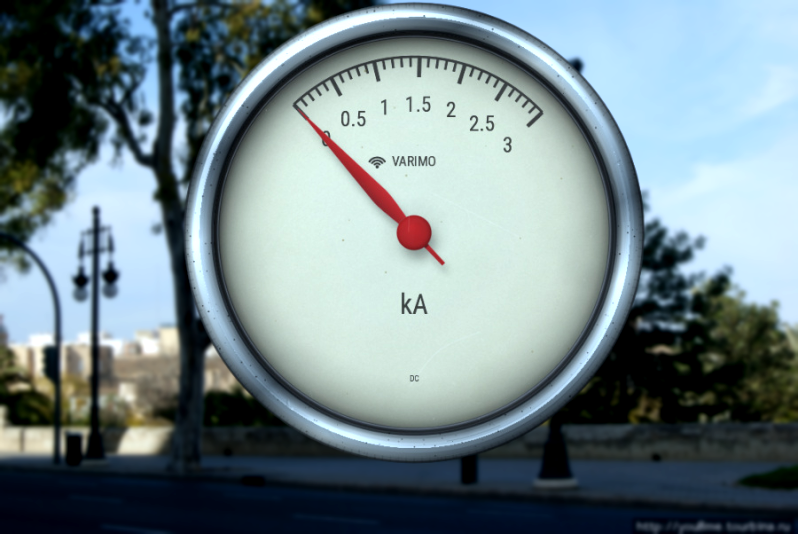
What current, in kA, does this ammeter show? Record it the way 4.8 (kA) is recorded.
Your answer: 0 (kA)
